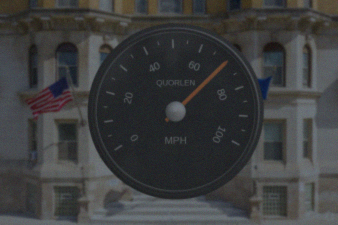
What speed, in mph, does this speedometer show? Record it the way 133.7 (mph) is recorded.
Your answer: 70 (mph)
